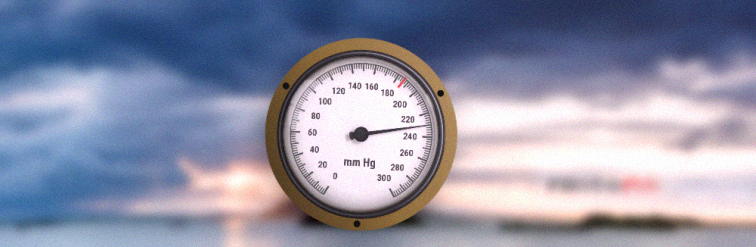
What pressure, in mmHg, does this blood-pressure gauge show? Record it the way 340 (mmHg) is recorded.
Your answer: 230 (mmHg)
